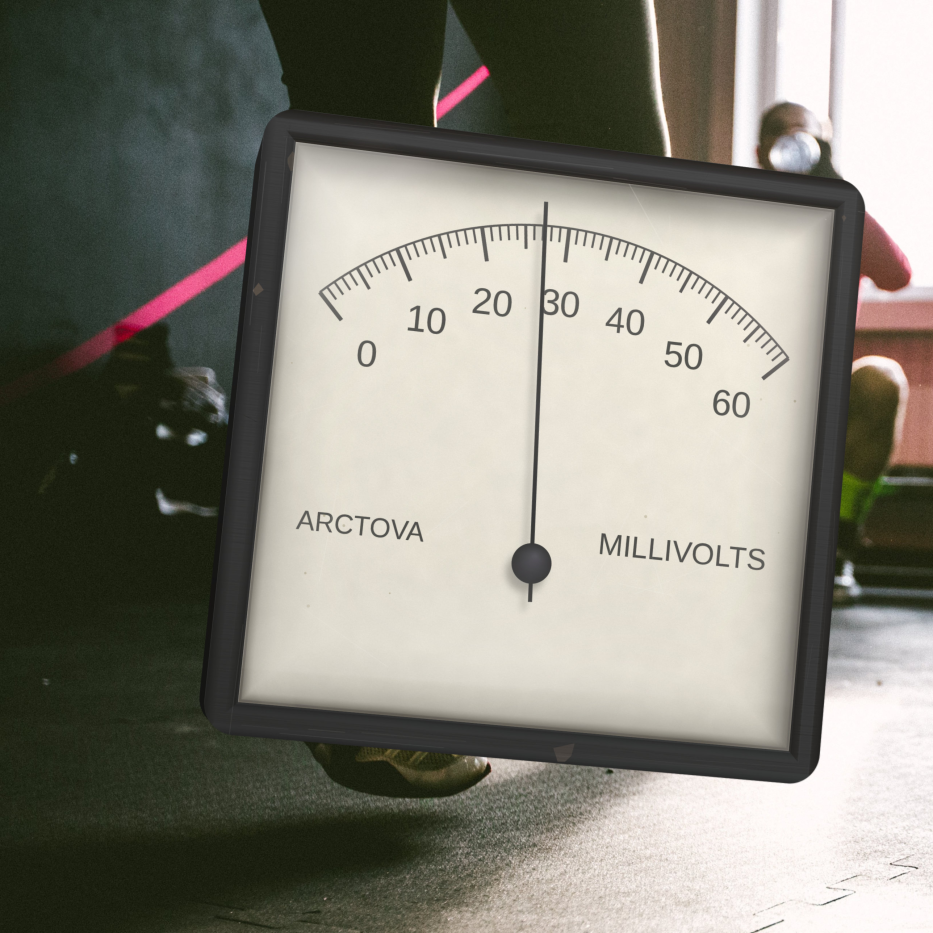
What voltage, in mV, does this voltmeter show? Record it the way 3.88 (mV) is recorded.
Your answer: 27 (mV)
